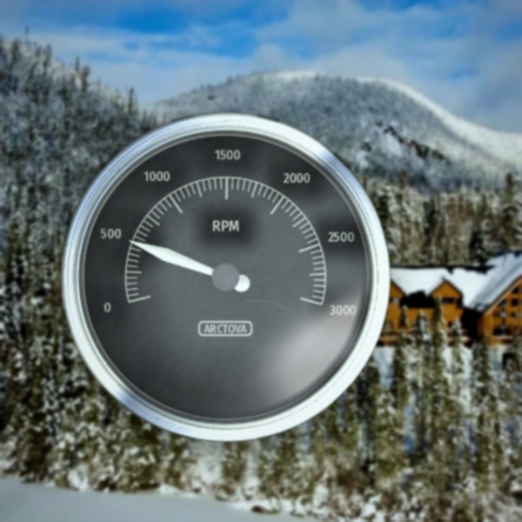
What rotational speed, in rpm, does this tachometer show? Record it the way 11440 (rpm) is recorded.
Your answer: 500 (rpm)
